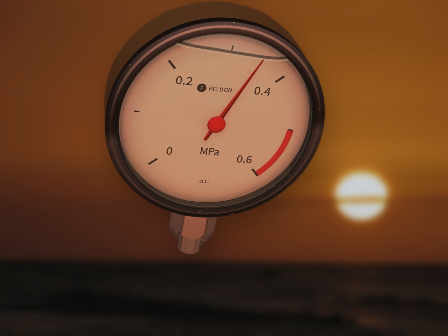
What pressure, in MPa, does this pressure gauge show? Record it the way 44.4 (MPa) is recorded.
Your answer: 0.35 (MPa)
